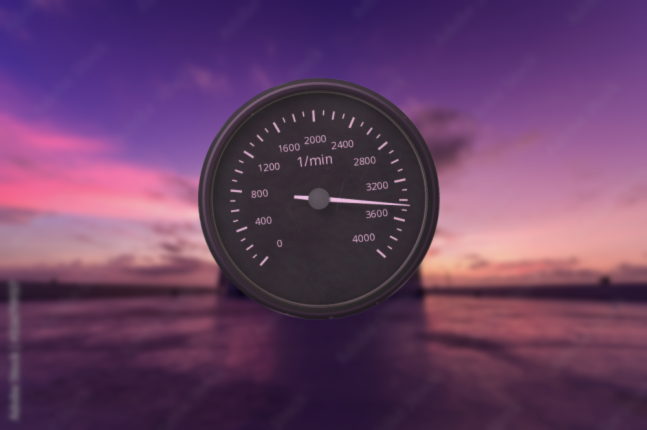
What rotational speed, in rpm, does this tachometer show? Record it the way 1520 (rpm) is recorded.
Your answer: 3450 (rpm)
